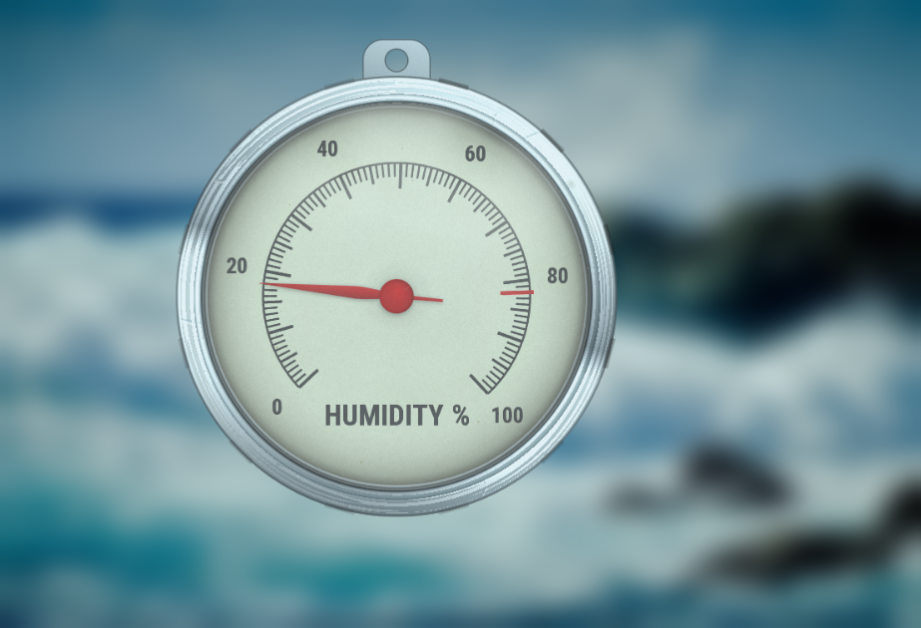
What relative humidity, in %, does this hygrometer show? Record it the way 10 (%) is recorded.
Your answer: 18 (%)
